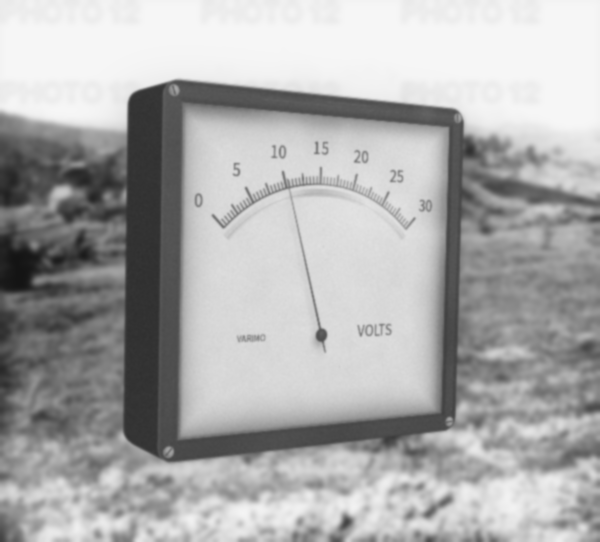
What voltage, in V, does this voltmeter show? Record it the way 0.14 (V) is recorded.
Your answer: 10 (V)
